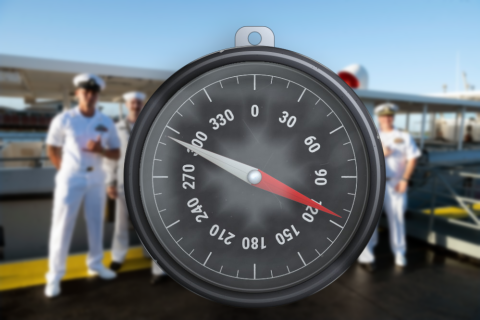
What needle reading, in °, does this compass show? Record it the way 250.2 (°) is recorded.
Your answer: 115 (°)
